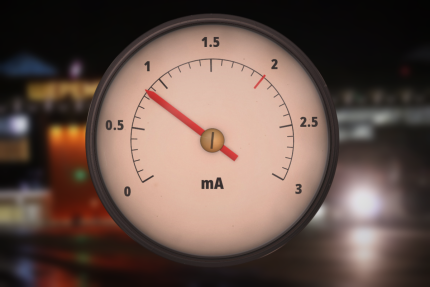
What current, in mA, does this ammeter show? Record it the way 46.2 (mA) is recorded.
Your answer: 0.85 (mA)
